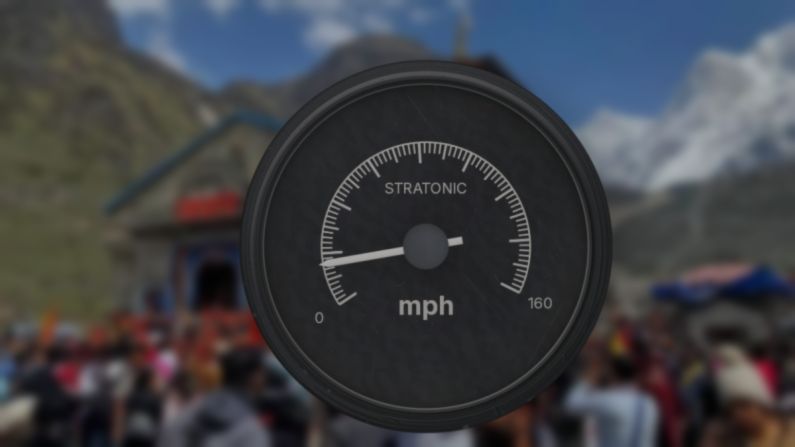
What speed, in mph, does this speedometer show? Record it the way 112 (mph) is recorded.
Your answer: 16 (mph)
